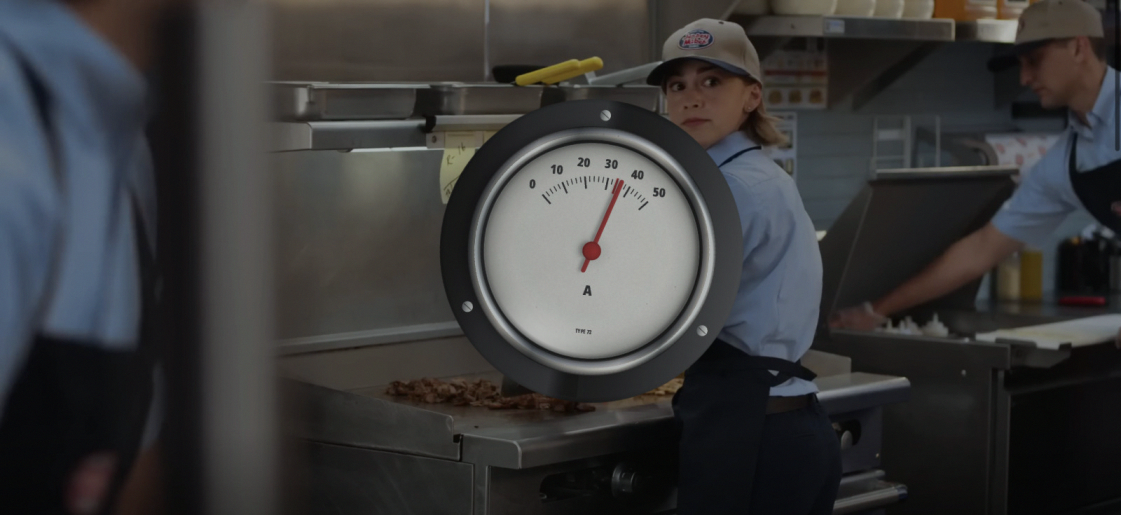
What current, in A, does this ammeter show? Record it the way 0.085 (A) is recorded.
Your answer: 36 (A)
